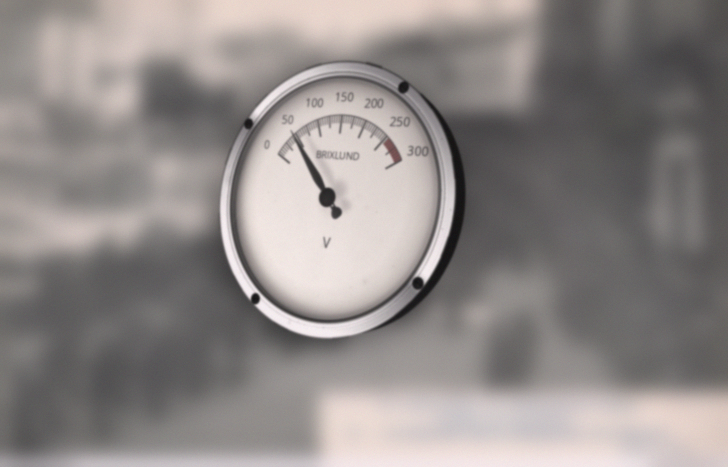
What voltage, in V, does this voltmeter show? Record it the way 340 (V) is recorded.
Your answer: 50 (V)
